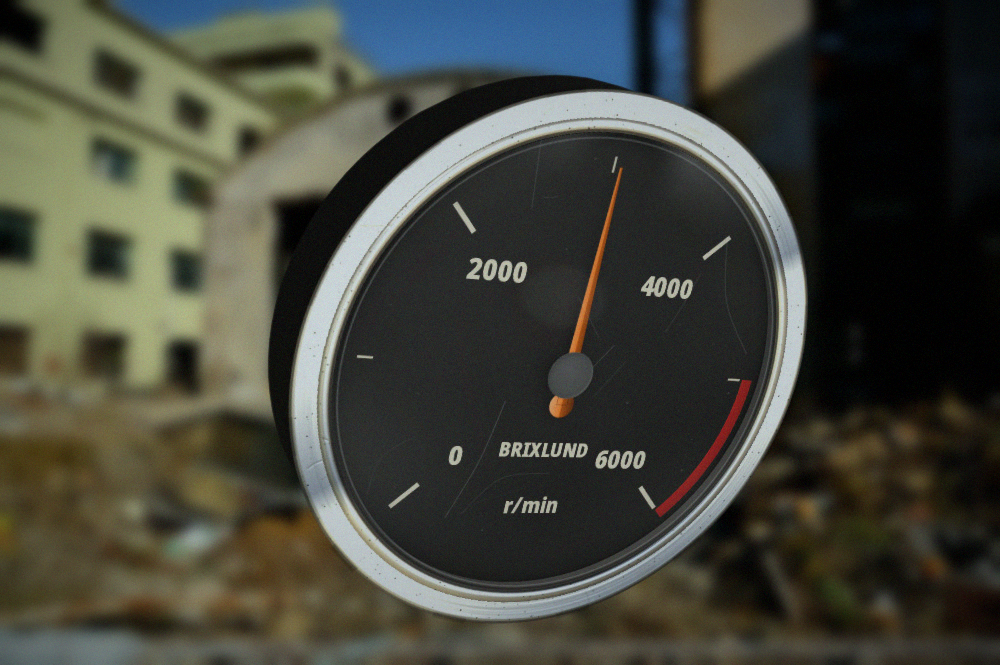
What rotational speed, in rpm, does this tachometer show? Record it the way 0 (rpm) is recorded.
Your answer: 3000 (rpm)
